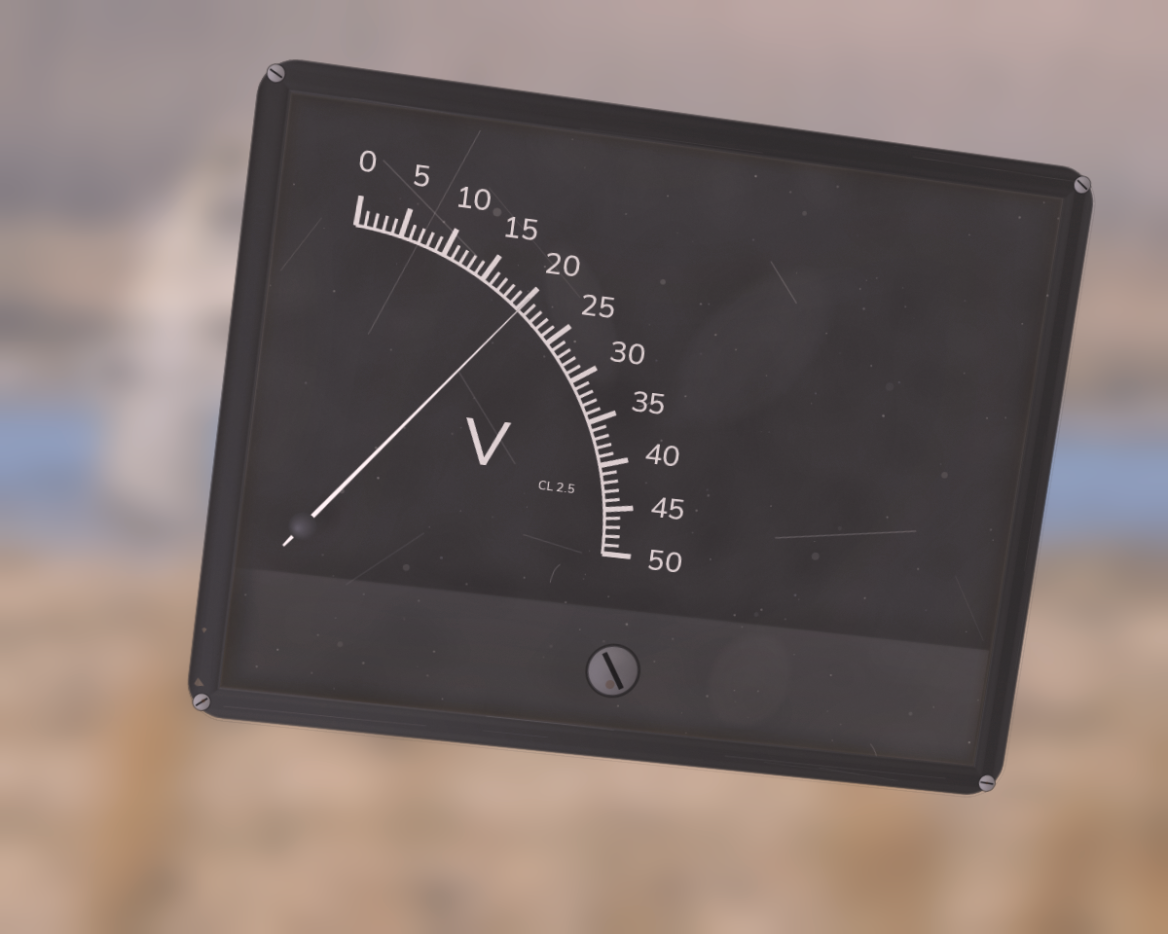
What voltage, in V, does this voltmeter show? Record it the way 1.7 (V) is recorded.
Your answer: 20 (V)
